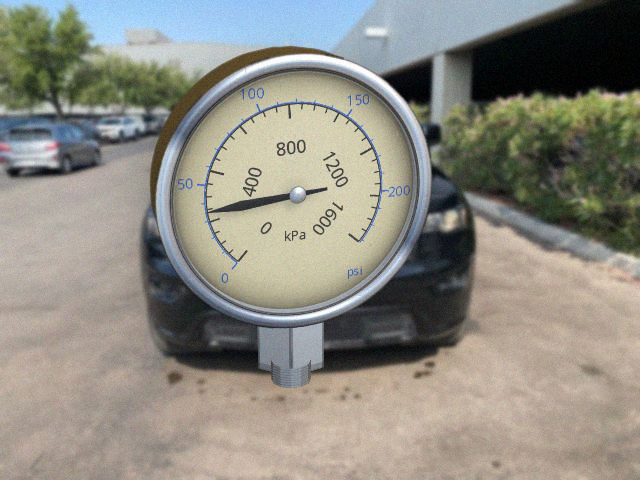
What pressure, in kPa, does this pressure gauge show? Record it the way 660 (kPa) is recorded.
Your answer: 250 (kPa)
